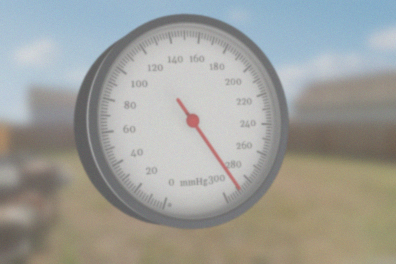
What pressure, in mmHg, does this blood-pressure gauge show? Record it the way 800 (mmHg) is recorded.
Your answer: 290 (mmHg)
